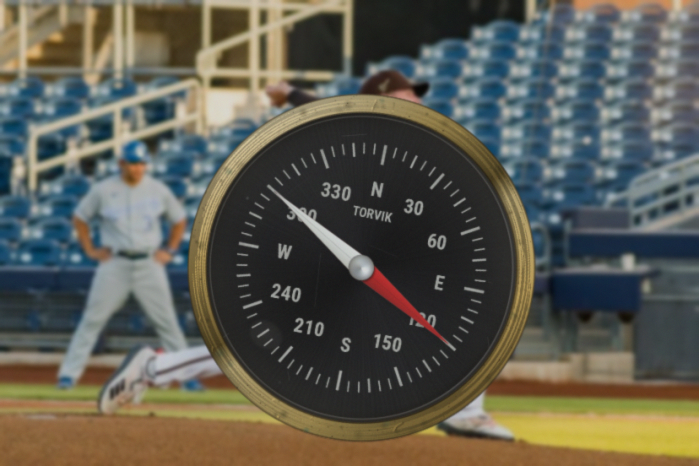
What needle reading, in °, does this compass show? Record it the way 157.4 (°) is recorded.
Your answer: 120 (°)
